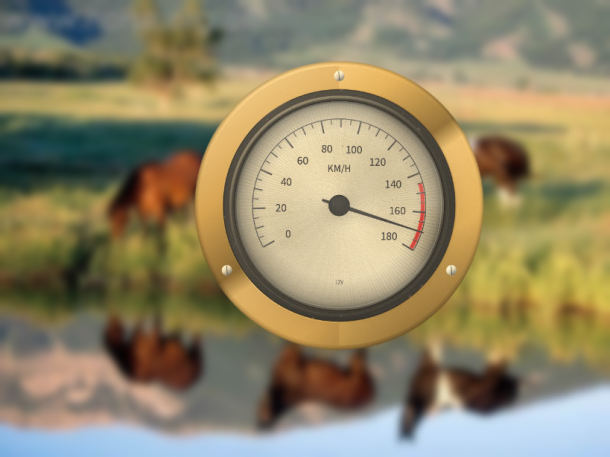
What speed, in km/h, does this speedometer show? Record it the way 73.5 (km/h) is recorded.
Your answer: 170 (km/h)
